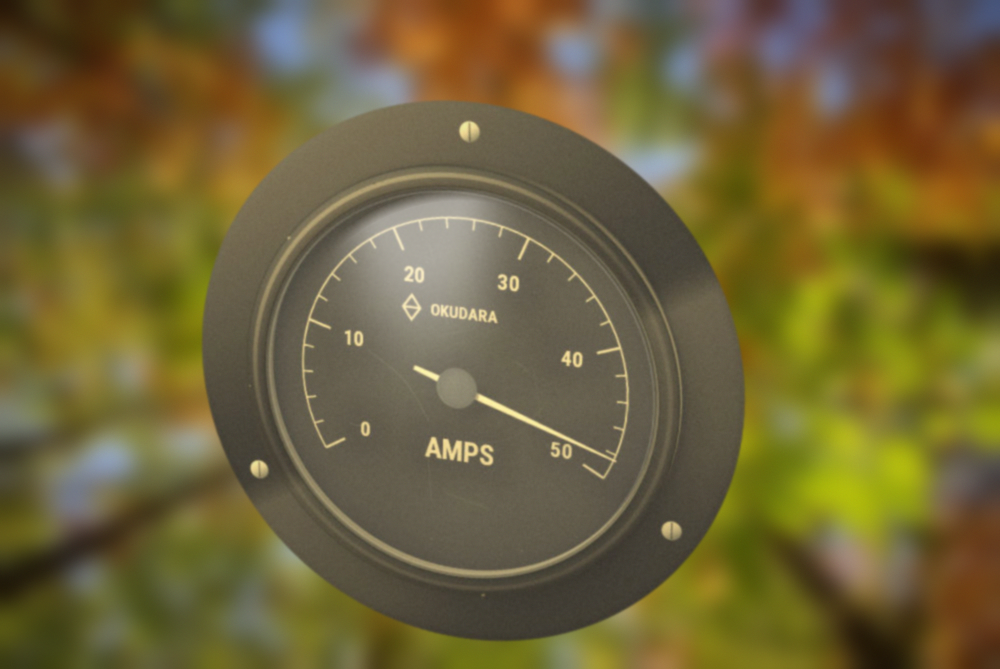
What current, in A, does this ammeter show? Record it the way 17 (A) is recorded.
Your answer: 48 (A)
